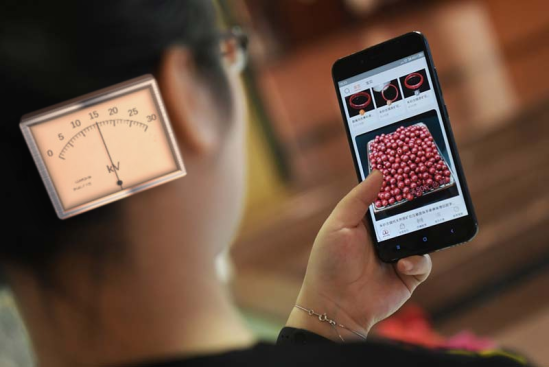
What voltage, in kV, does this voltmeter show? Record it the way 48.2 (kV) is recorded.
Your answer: 15 (kV)
